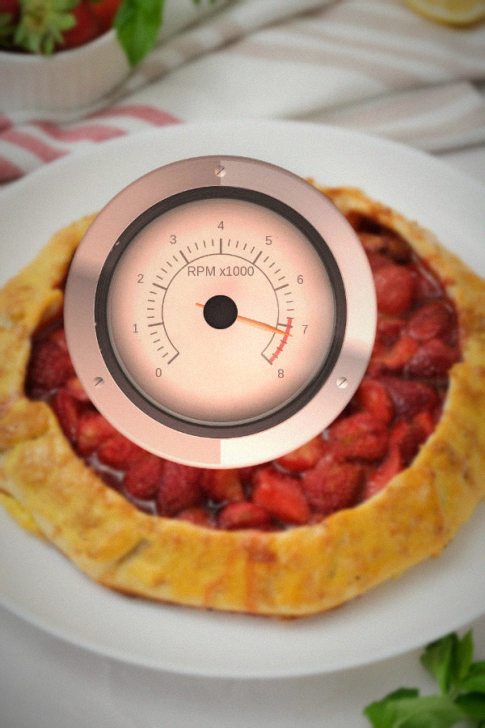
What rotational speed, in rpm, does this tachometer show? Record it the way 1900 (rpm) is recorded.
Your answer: 7200 (rpm)
